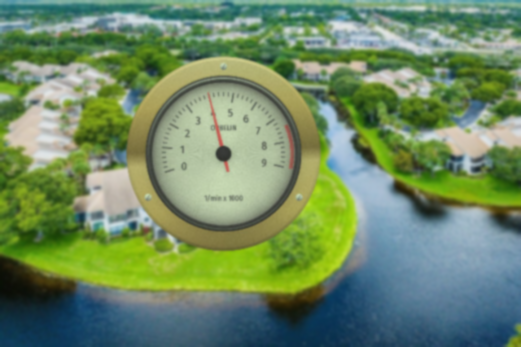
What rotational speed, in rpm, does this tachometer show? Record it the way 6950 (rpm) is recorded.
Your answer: 4000 (rpm)
